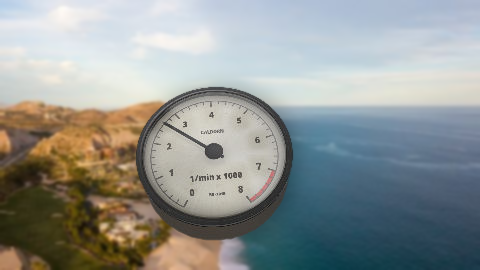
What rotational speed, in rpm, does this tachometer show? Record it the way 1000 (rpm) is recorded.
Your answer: 2600 (rpm)
